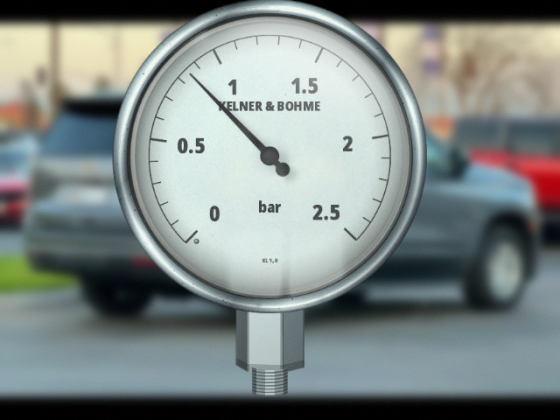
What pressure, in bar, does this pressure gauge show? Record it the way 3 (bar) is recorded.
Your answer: 0.85 (bar)
